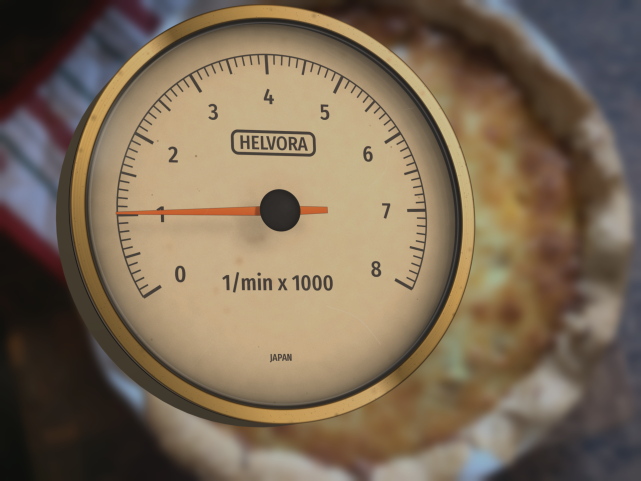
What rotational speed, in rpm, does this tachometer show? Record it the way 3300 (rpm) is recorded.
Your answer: 1000 (rpm)
